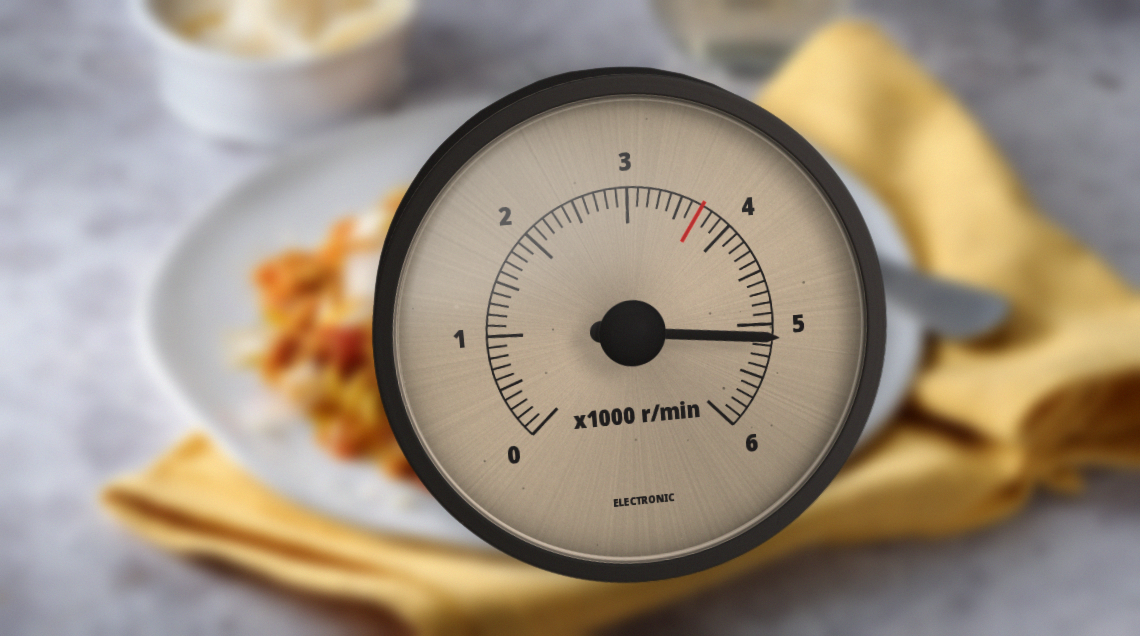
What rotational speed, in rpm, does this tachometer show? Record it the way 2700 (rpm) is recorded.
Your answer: 5100 (rpm)
